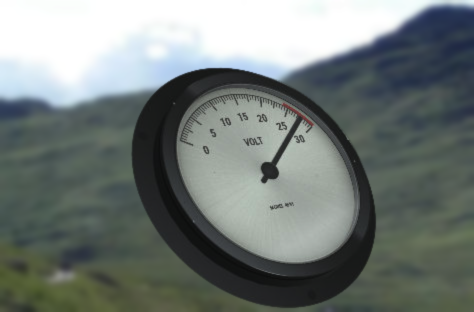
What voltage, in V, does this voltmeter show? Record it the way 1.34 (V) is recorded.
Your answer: 27.5 (V)
